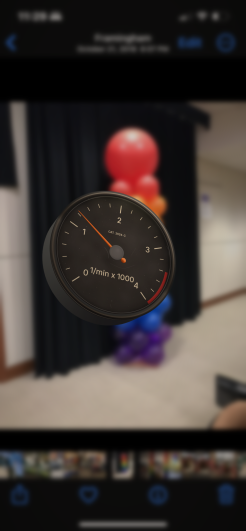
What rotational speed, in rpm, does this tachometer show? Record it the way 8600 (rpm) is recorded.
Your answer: 1200 (rpm)
